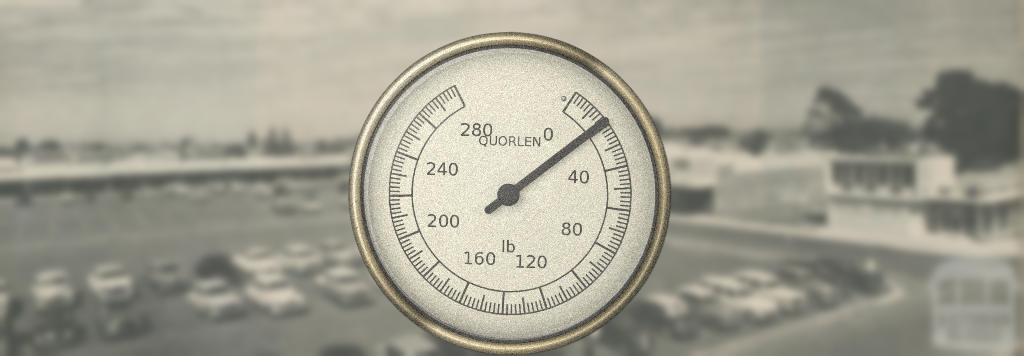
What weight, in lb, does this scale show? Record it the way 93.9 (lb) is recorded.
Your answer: 18 (lb)
